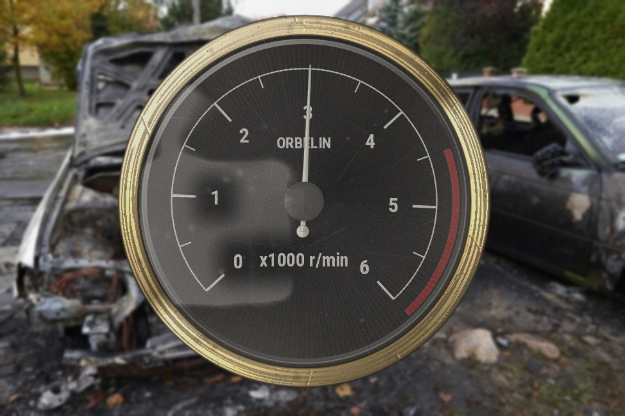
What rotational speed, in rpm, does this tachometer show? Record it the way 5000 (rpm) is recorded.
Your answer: 3000 (rpm)
